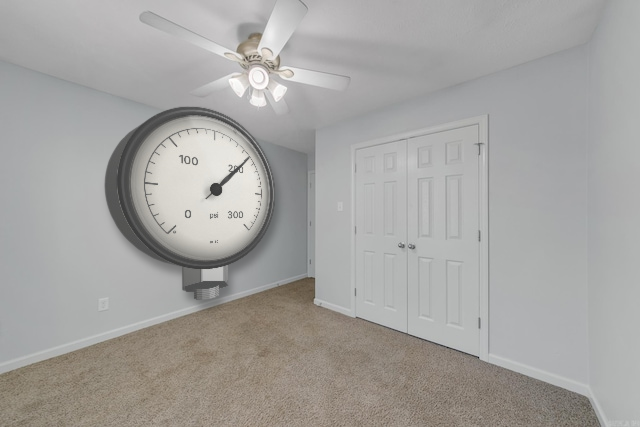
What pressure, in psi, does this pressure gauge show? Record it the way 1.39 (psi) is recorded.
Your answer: 200 (psi)
